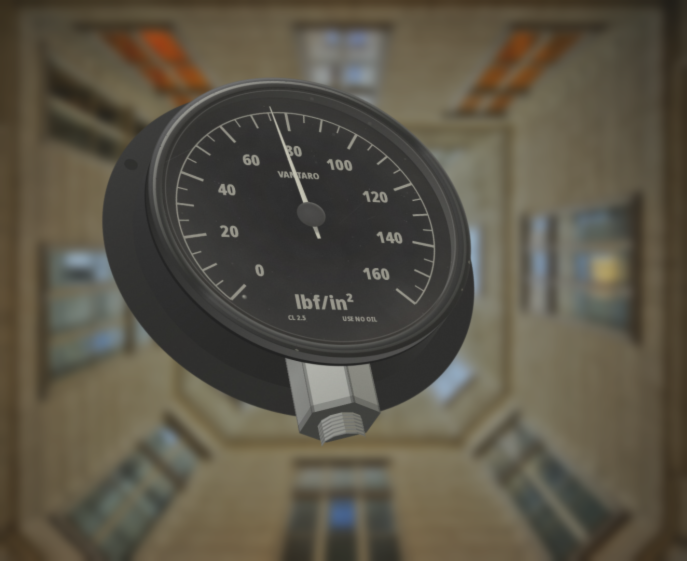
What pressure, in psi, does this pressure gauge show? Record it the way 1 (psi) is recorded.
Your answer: 75 (psi)
